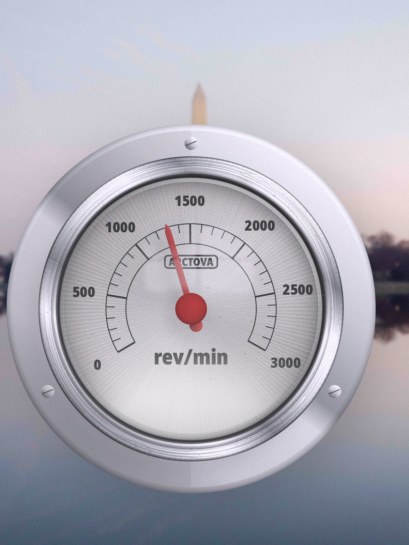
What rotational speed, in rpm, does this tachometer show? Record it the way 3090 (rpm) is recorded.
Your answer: 1300 (rpm)
